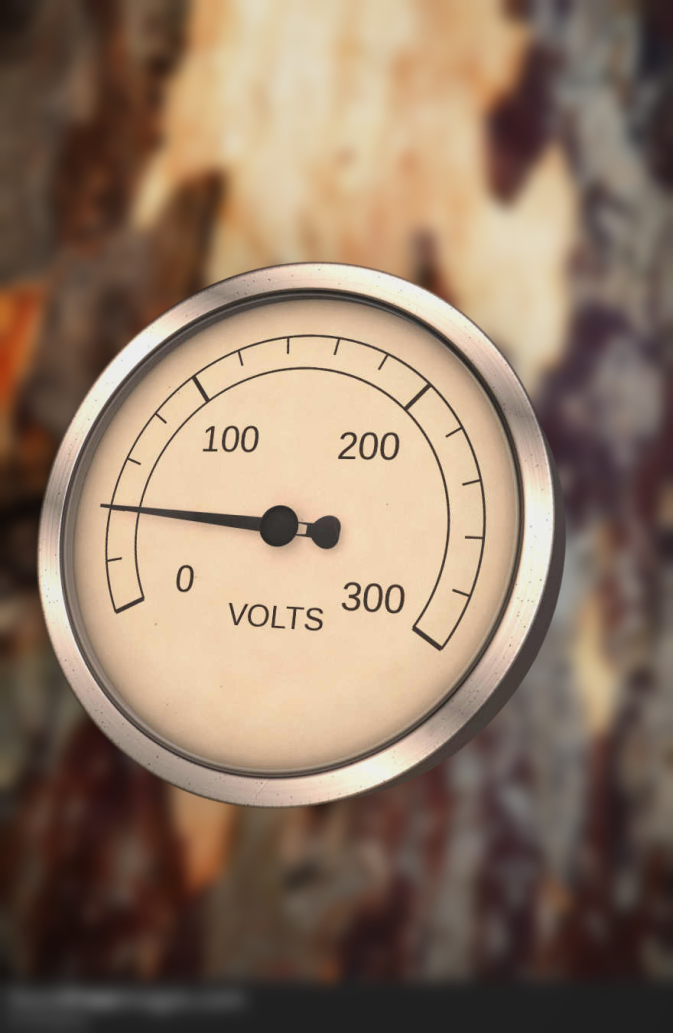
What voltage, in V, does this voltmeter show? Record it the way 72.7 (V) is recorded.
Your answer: 40 (V)
